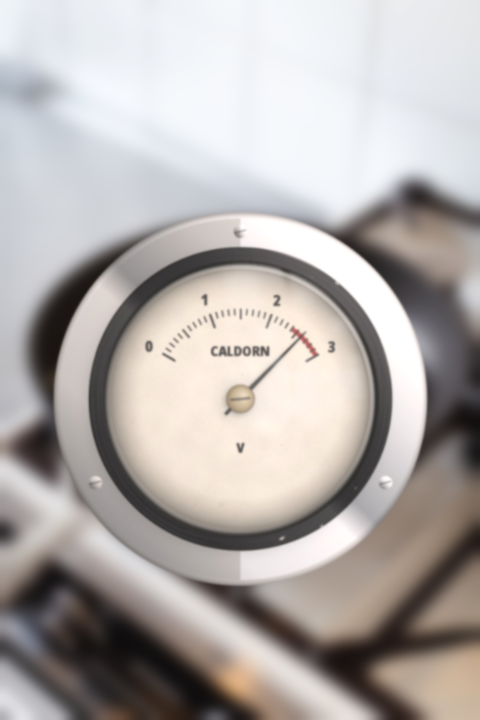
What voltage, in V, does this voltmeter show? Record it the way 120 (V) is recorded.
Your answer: 2.6 (V)
